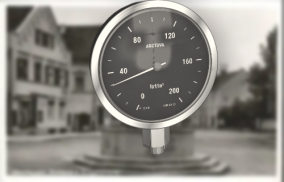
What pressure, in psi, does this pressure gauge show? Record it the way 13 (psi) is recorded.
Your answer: 30 (psi)
